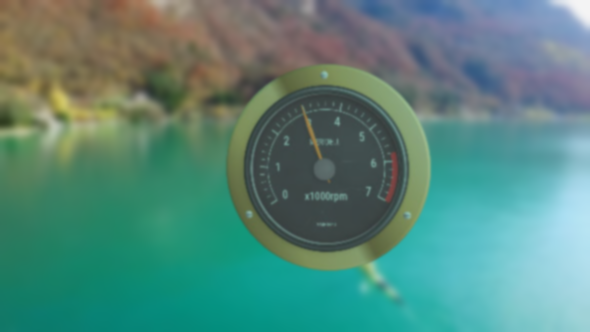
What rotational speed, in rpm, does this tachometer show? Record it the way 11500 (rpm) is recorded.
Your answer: 3000 (rpm)
